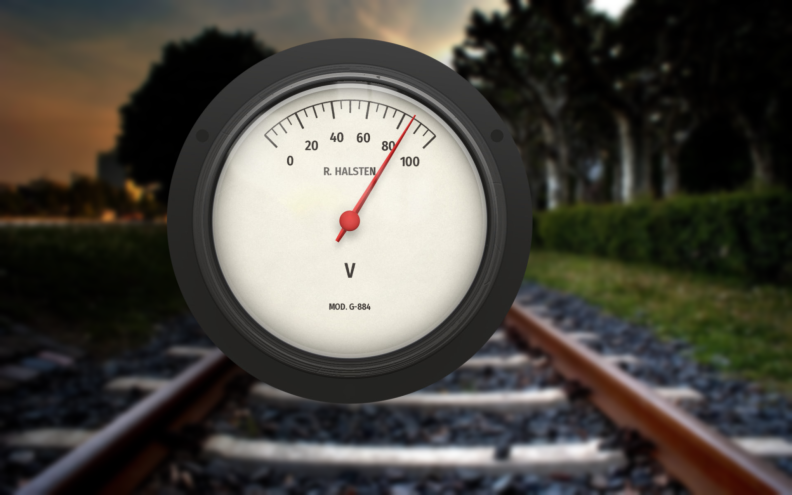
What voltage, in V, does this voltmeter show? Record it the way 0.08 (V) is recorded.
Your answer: 85 (V)
